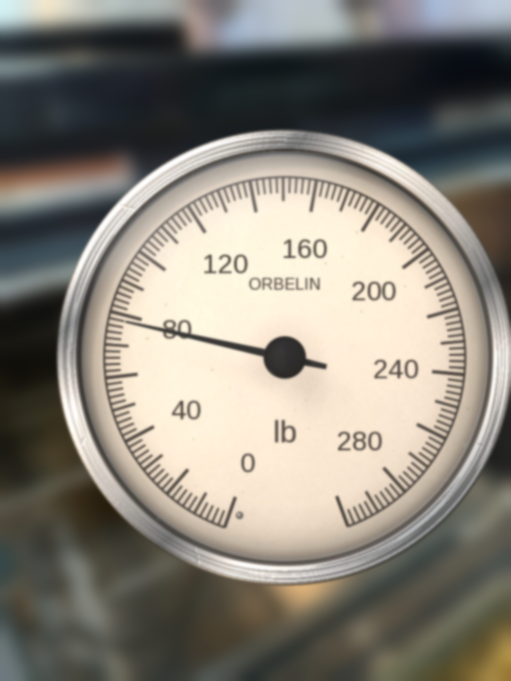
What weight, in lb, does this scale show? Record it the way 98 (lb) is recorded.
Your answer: 78 (lb)
